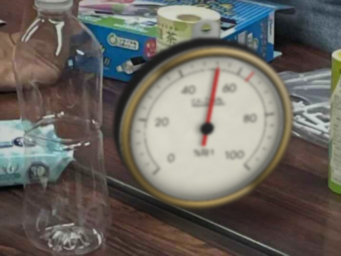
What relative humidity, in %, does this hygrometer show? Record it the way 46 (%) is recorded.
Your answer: 52 (%)
